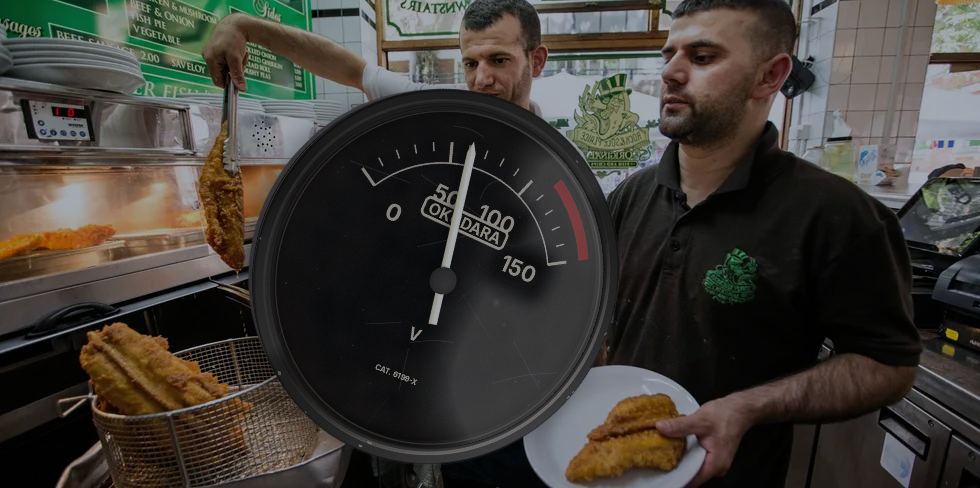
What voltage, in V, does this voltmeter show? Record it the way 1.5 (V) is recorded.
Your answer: 60 (V)
